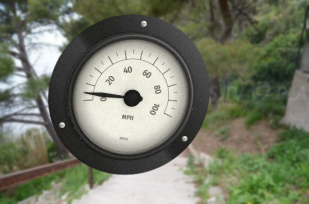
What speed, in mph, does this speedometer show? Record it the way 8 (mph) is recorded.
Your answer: 5 (mph)
